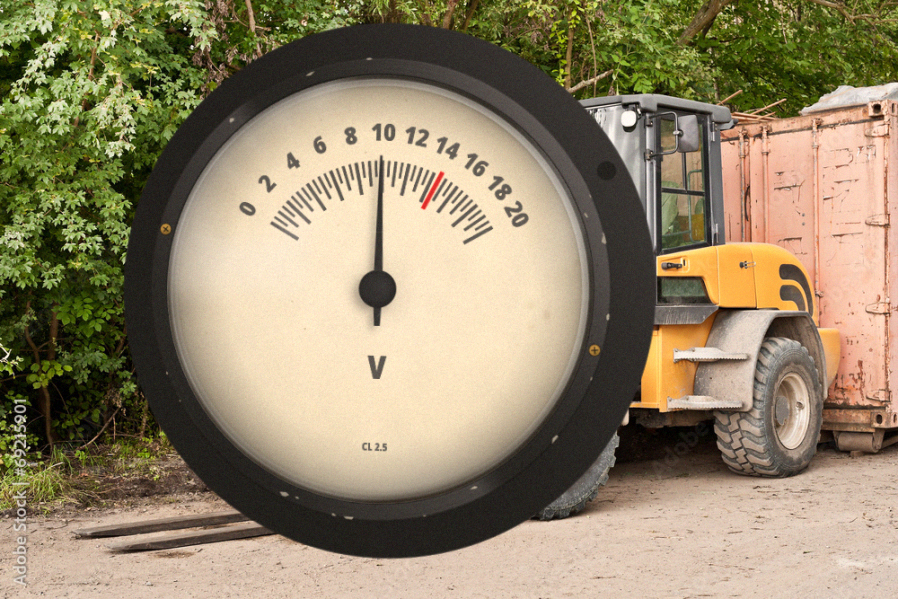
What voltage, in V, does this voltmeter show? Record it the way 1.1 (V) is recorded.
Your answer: 10 (V)
